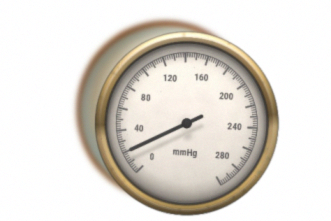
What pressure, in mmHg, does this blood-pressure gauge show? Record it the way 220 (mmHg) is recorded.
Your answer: 20 (mmHg)
